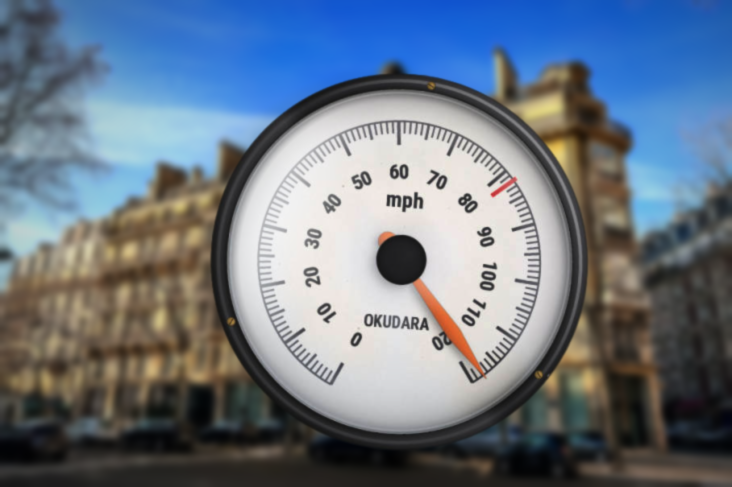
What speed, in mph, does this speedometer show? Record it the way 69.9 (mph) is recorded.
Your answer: 118 (mph)
